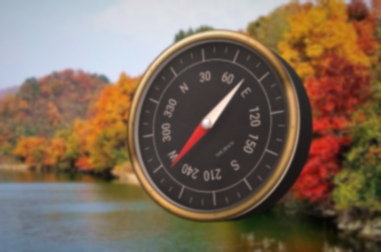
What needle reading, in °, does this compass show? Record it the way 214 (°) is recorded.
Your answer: 260 (°)
